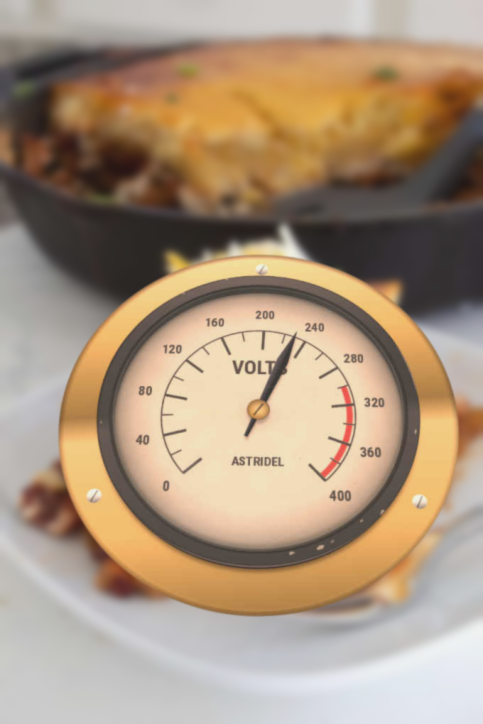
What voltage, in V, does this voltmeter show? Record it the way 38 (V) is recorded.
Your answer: 230 (V)
